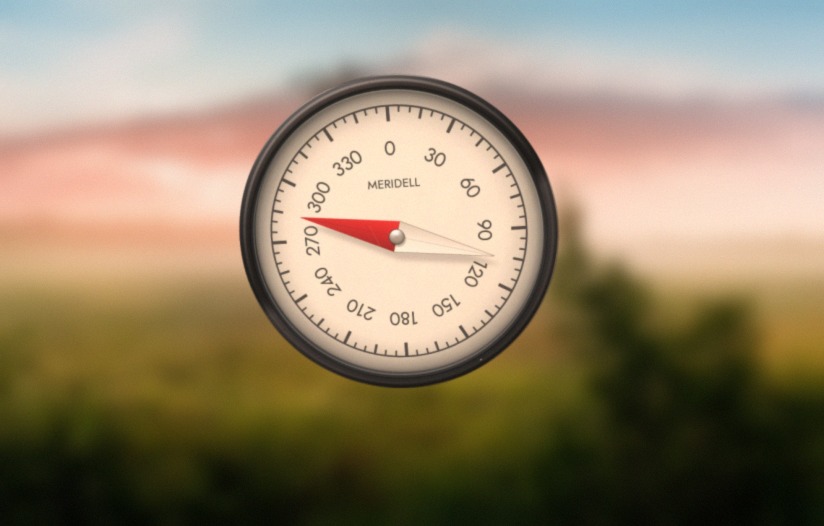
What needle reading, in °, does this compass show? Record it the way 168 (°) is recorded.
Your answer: 285 (°)
